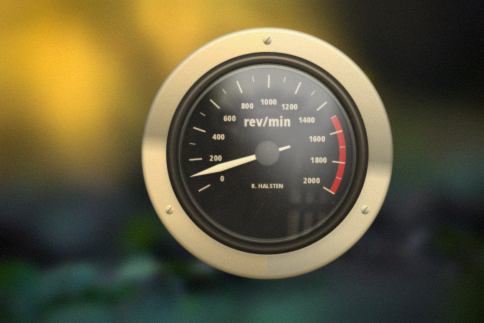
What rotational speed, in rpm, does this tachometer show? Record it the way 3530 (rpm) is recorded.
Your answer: 100 (rpm)
